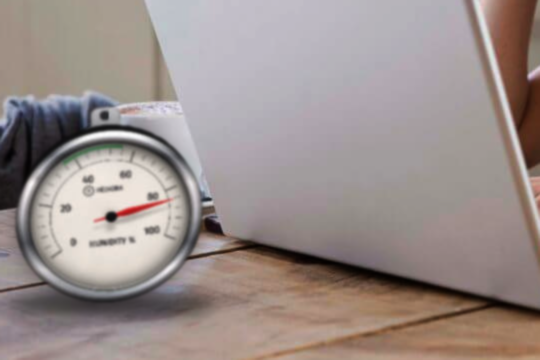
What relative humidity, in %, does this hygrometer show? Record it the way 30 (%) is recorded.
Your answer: 84 (%)
